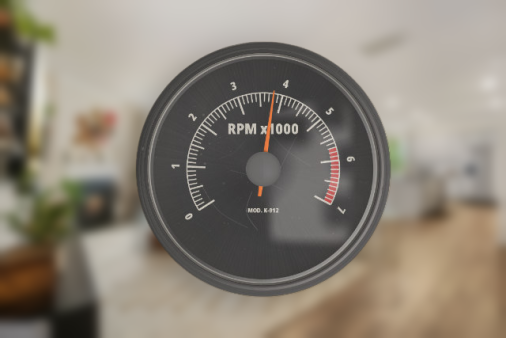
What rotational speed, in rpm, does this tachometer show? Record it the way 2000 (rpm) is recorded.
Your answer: 3800 (rpm)
